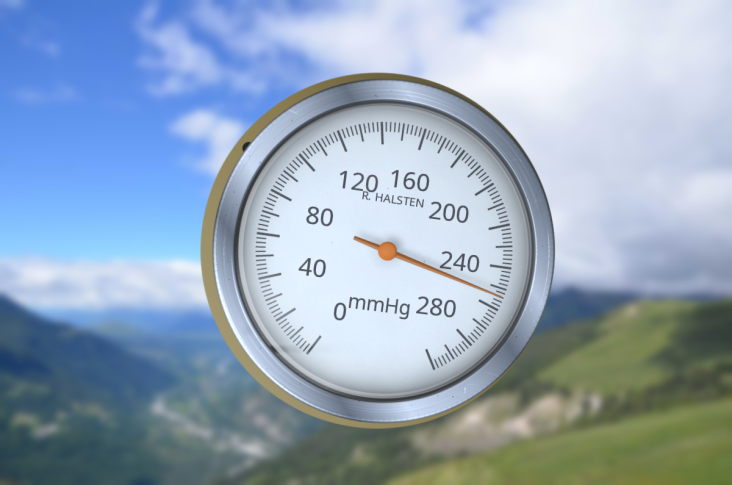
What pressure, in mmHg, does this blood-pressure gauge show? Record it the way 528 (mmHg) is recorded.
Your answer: 254 (mmHg)
